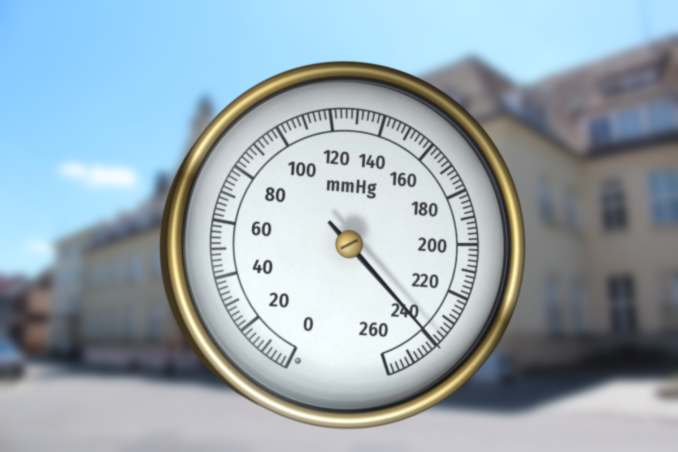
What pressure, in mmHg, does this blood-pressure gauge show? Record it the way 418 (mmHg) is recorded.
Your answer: 240 (mmHg)
